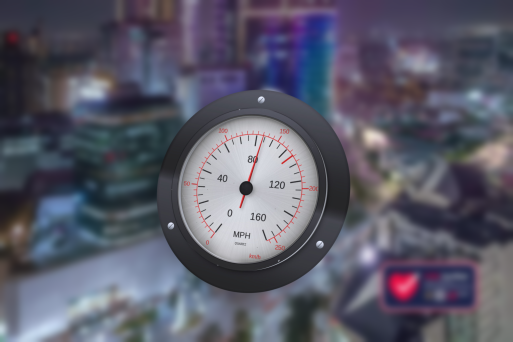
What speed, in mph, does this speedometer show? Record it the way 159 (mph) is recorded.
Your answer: 85 (mph)
